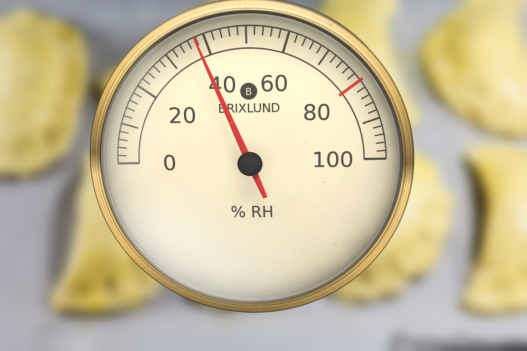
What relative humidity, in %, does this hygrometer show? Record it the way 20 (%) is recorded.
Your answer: 38 (%)
